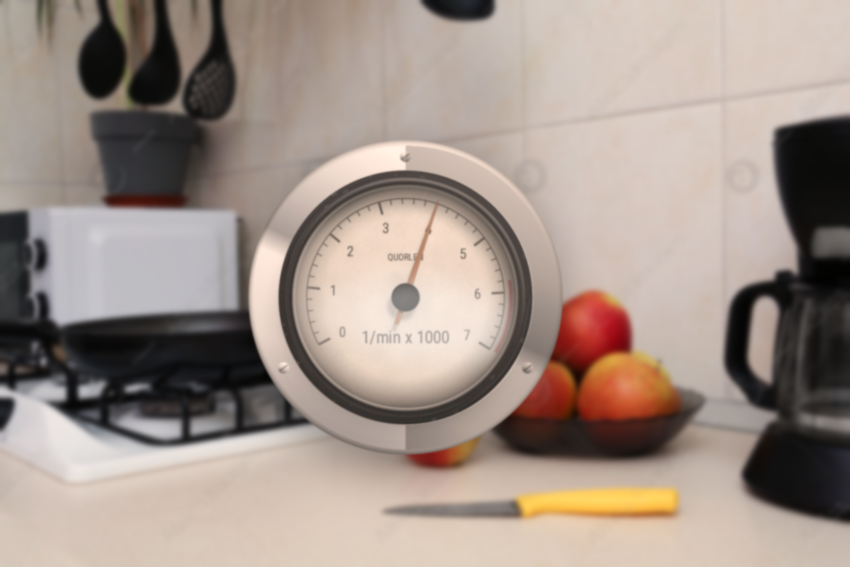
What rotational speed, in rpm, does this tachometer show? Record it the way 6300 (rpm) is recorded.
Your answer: 4000 (rpm)
